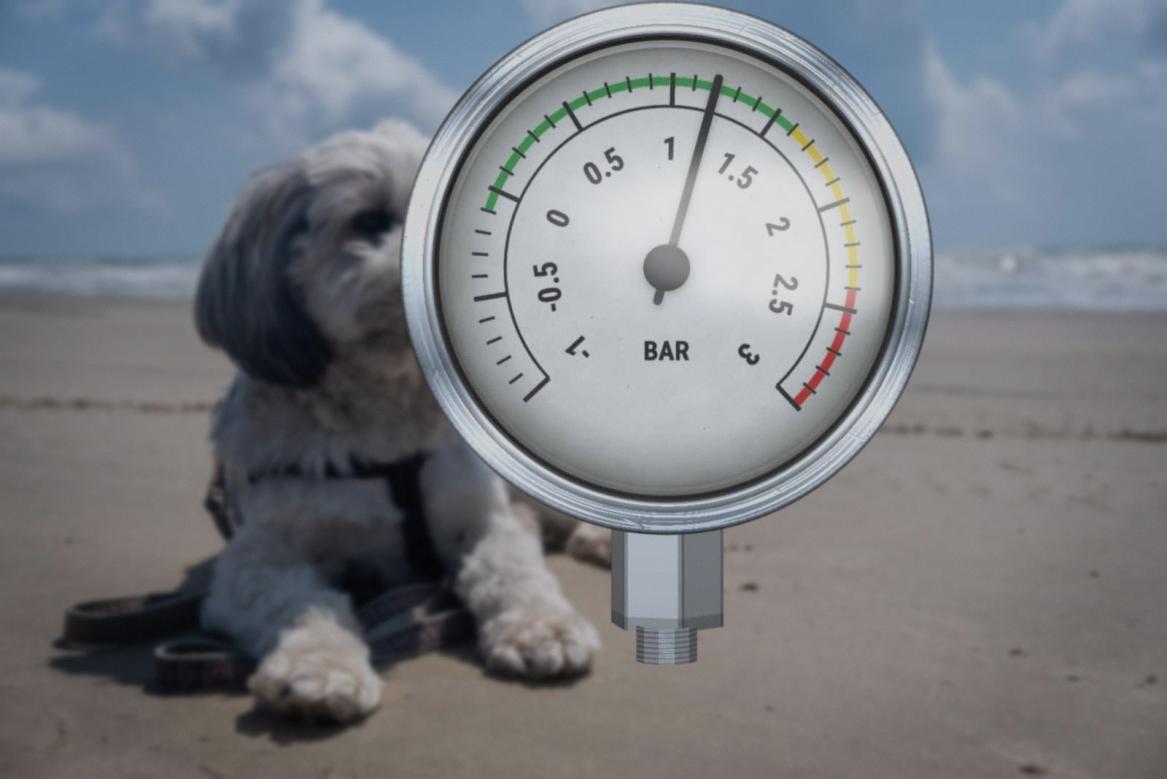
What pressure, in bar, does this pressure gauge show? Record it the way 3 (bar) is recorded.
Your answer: 1.2 (bar)
